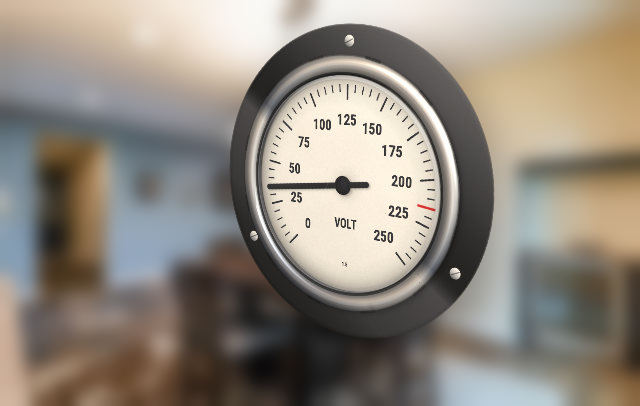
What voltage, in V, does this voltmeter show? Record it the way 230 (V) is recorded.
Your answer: 35 (V)
